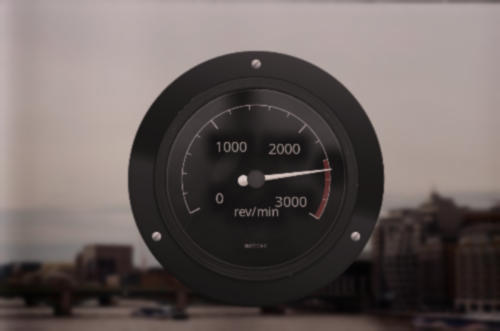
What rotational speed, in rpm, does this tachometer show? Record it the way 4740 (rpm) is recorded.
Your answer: 2500 (rpm)
